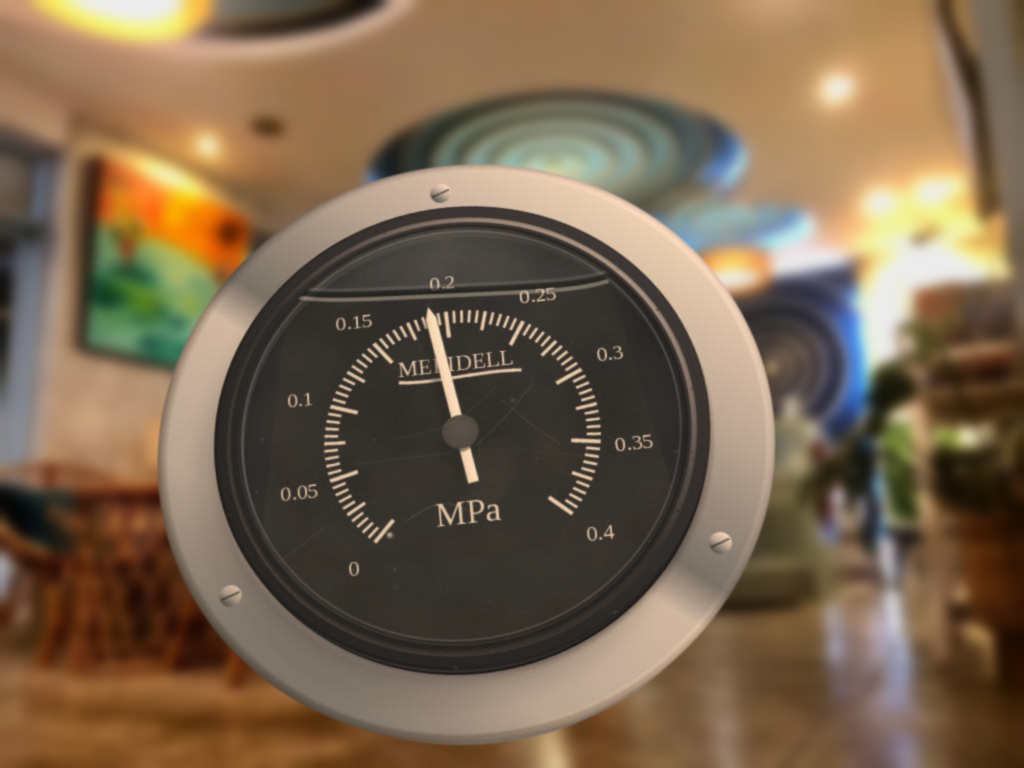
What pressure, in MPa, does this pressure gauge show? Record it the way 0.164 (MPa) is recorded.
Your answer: 0.19 (MPa)
